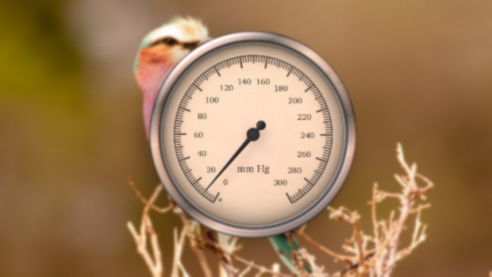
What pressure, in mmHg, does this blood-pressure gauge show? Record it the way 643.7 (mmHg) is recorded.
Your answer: 10 (mmHg)
